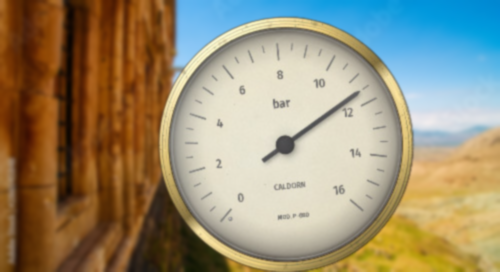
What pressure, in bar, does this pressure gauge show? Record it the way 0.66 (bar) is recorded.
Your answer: 11.5 (bar)
